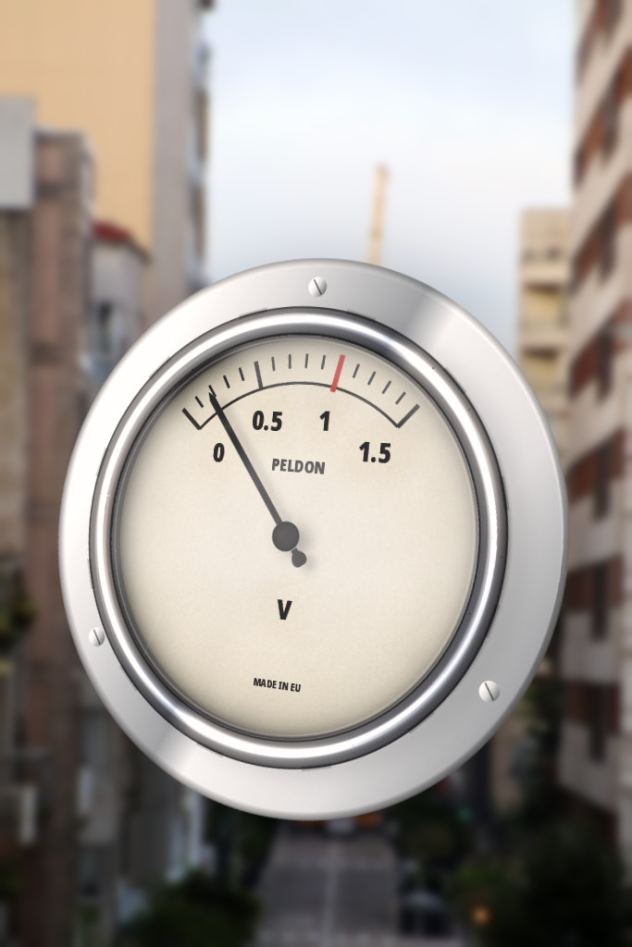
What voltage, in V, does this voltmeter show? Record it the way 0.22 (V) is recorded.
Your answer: 0.2 (V)
